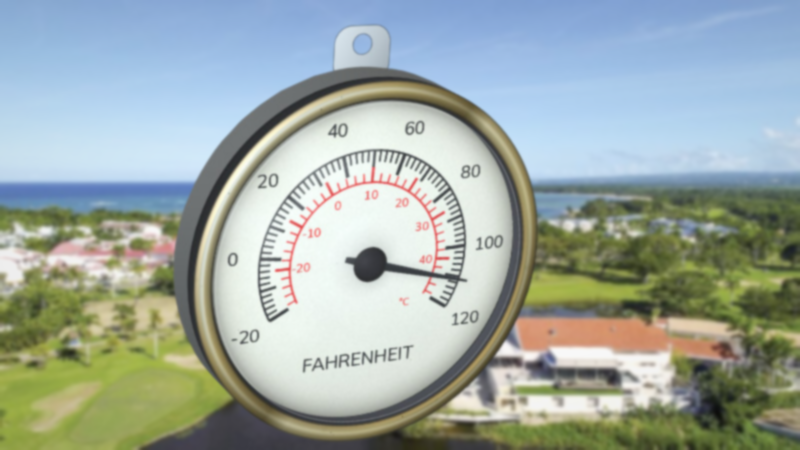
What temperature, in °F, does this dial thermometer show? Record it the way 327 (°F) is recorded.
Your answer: 110 (°F)
